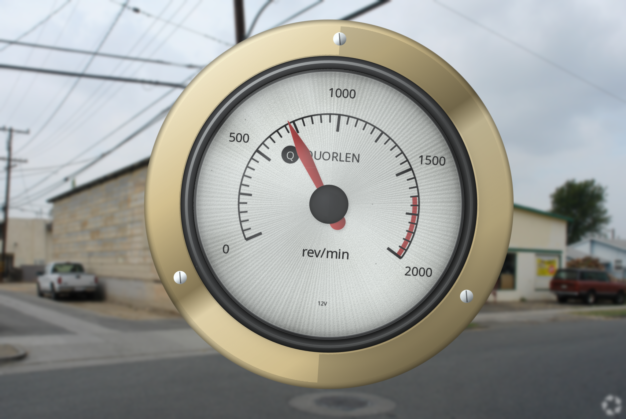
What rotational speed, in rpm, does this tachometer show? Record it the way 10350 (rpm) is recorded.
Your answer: 725 (rpm)
